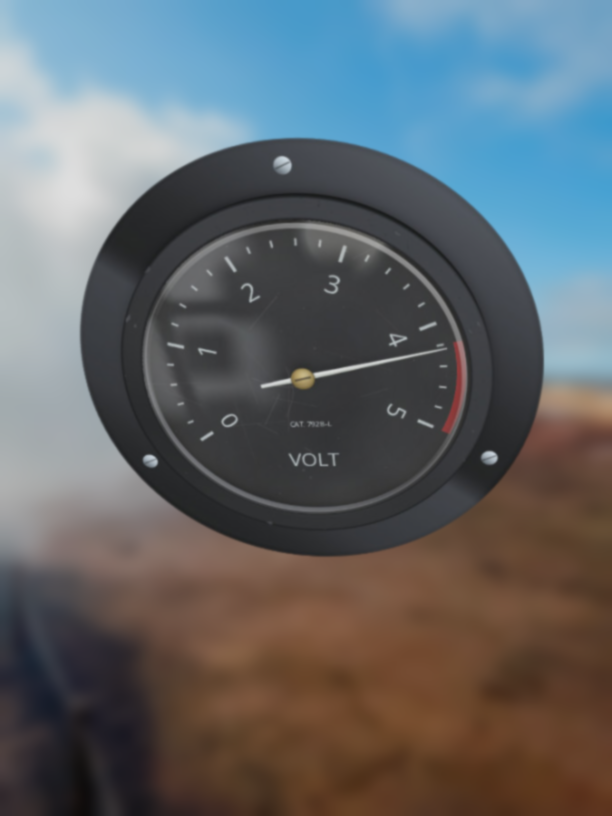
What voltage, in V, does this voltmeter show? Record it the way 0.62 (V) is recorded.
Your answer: 4.2 (V)
